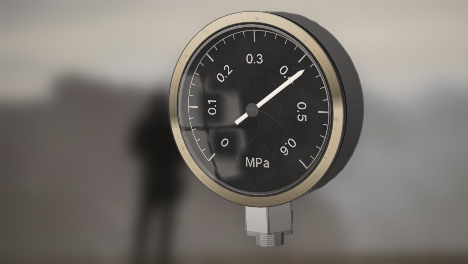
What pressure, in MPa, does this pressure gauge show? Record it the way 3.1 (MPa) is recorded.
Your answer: 0.42 (MPa)
